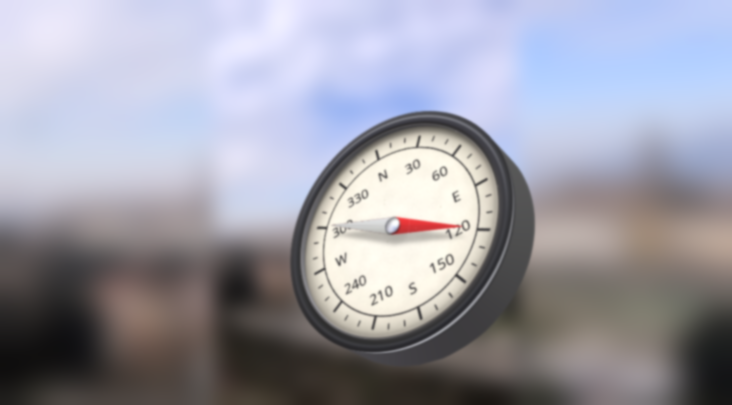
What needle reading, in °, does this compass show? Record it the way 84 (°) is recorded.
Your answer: 120 (°)
